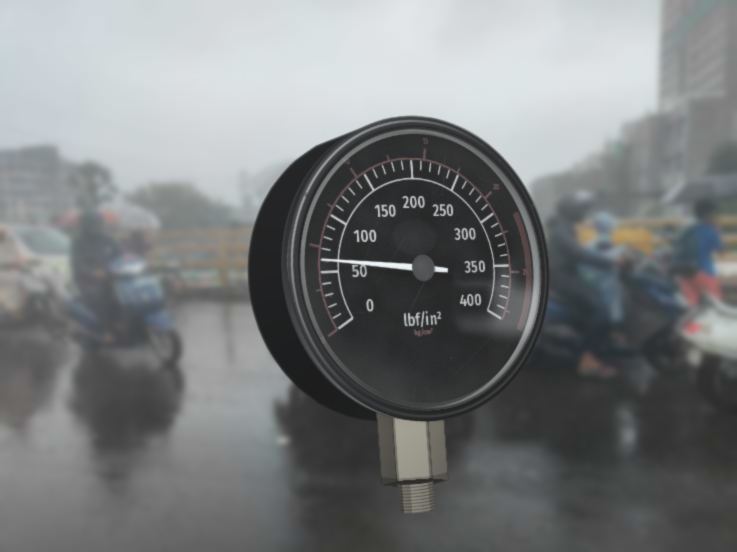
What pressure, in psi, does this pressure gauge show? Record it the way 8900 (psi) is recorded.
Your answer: 60 (psi)
